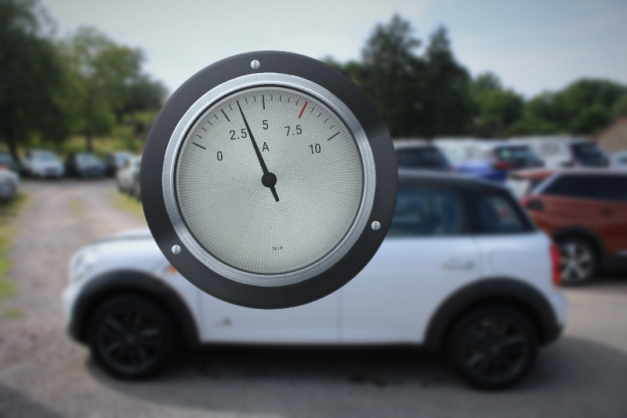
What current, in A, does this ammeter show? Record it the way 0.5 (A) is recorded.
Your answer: 3.5 (A)
